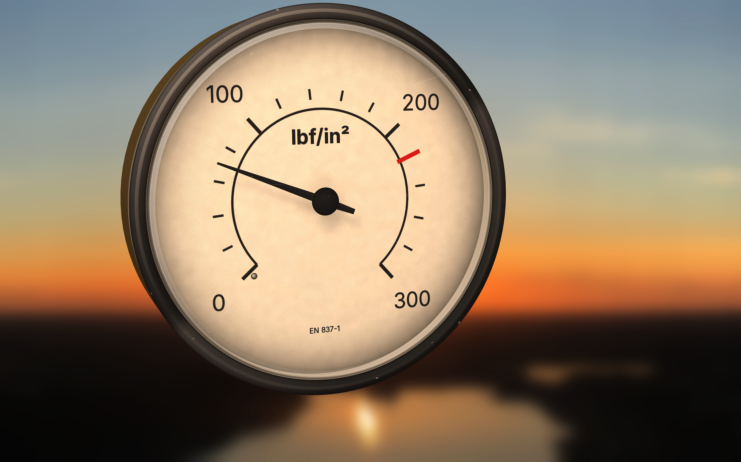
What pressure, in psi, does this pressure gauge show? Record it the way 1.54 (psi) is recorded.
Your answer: 70 (psi)
